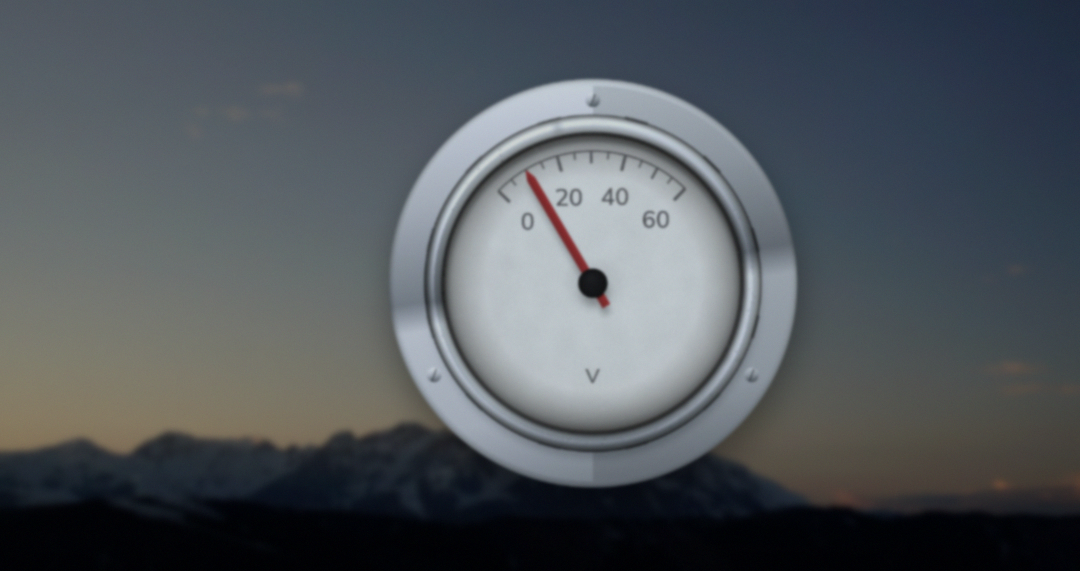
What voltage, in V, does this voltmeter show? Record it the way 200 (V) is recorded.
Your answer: 10 (V)
